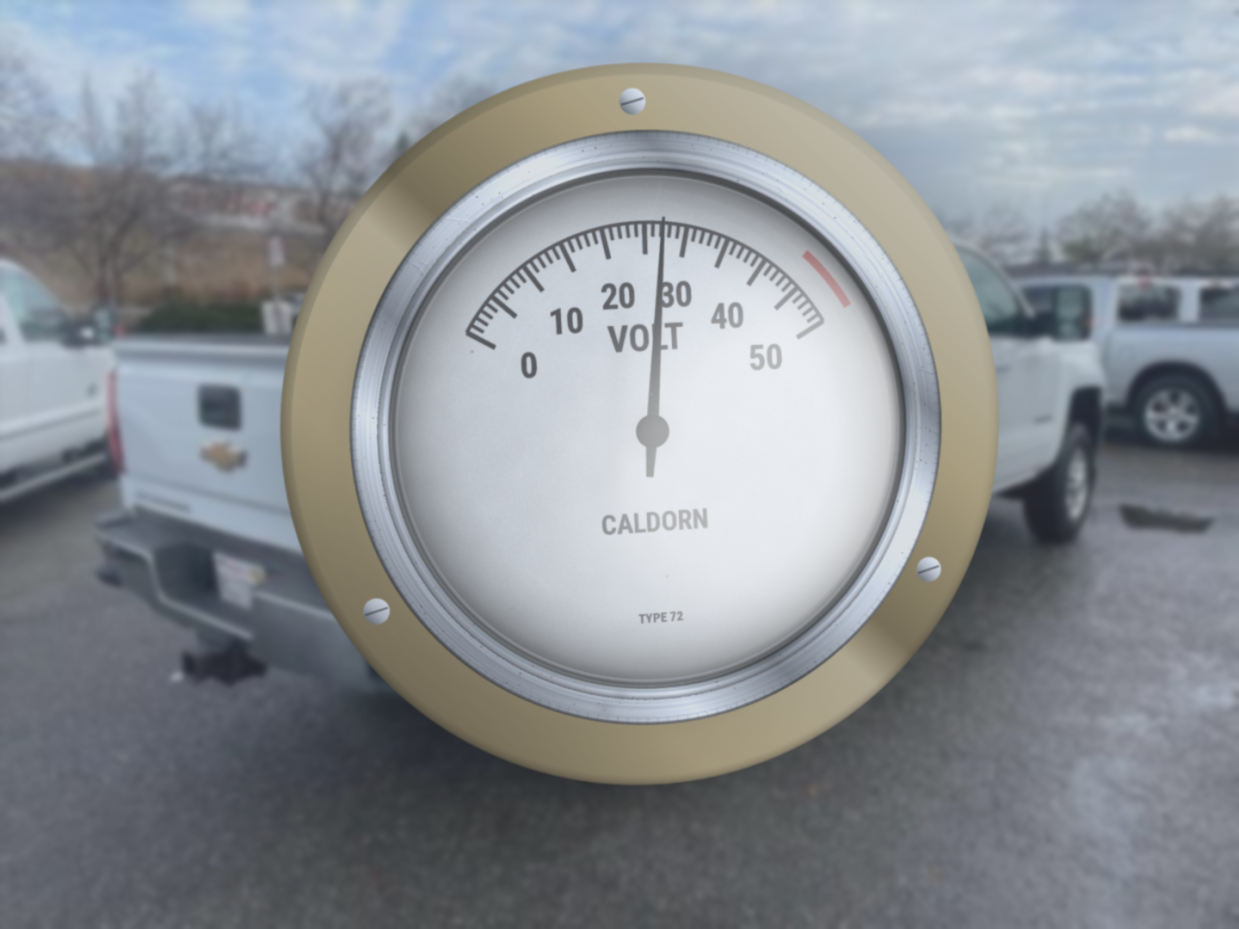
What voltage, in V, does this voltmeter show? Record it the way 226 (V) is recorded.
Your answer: 27 (V)
